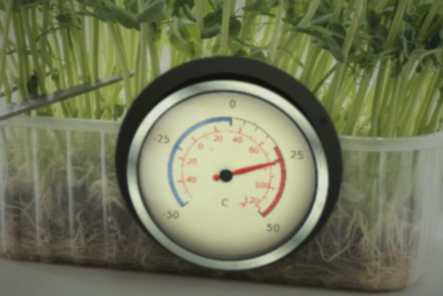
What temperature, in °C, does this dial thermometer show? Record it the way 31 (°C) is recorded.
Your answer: 25 (°C)
